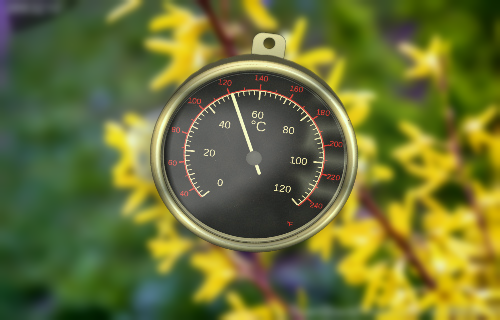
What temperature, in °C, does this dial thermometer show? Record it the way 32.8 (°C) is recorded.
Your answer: 50 (°C)
